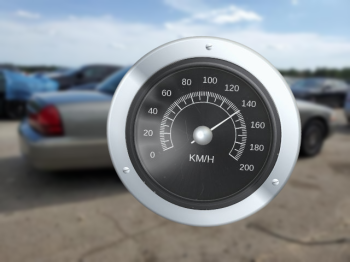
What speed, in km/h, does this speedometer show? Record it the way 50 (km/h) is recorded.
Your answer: 140 (km/h)
